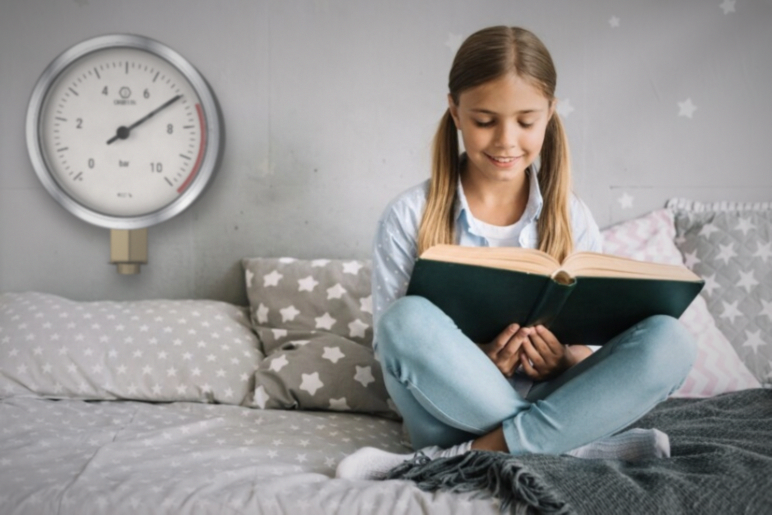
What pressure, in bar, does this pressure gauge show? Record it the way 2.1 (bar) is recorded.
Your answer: 7 (bar)
